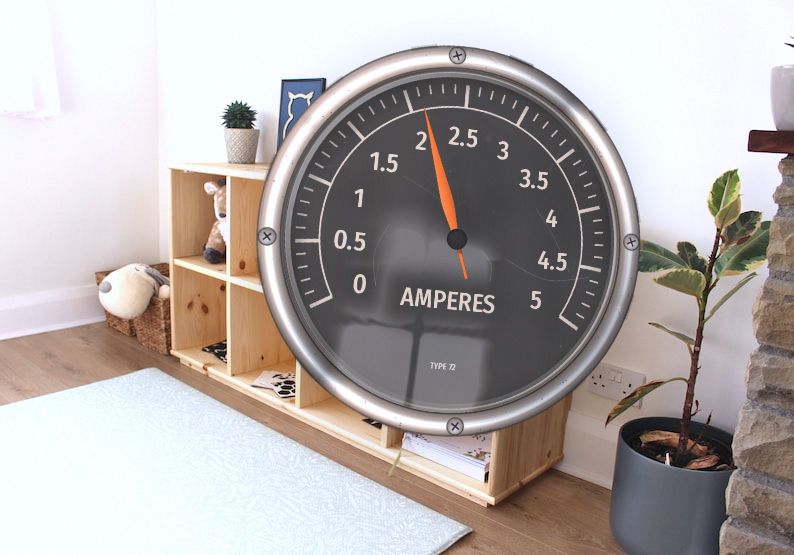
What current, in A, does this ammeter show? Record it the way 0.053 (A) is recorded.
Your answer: 2.1 (A)
